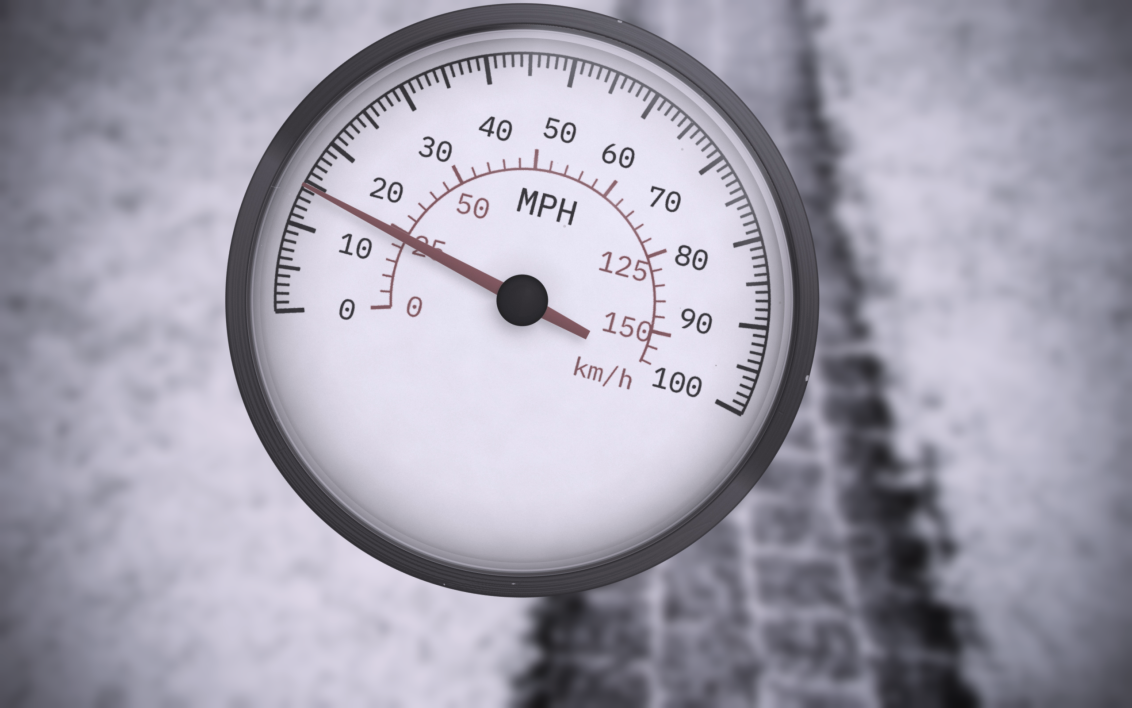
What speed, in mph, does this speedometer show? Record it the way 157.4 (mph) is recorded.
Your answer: 14.5 (mph)
